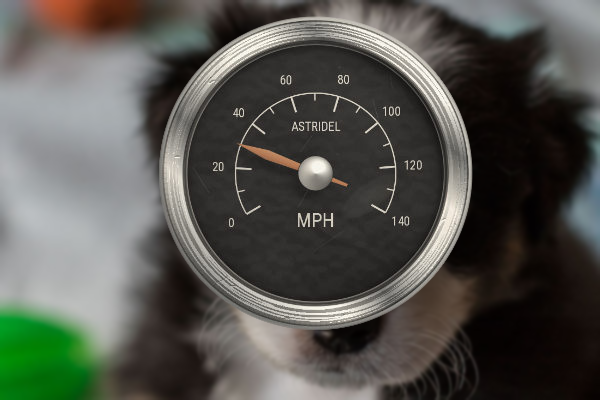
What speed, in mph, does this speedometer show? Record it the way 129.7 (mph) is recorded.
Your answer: 30 (mph)
